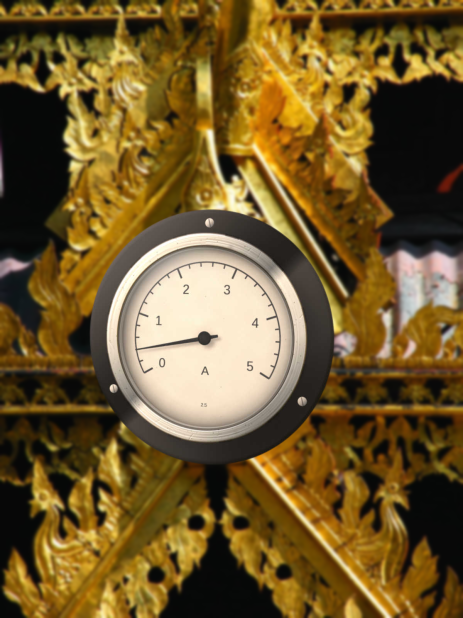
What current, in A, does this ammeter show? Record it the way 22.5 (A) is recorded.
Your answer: 0.4 (A)
